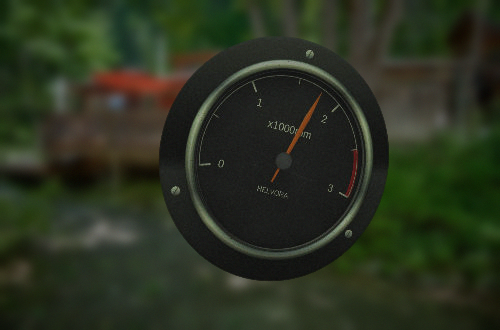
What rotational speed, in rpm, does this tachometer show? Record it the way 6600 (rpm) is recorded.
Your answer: 1750 (rpm)
